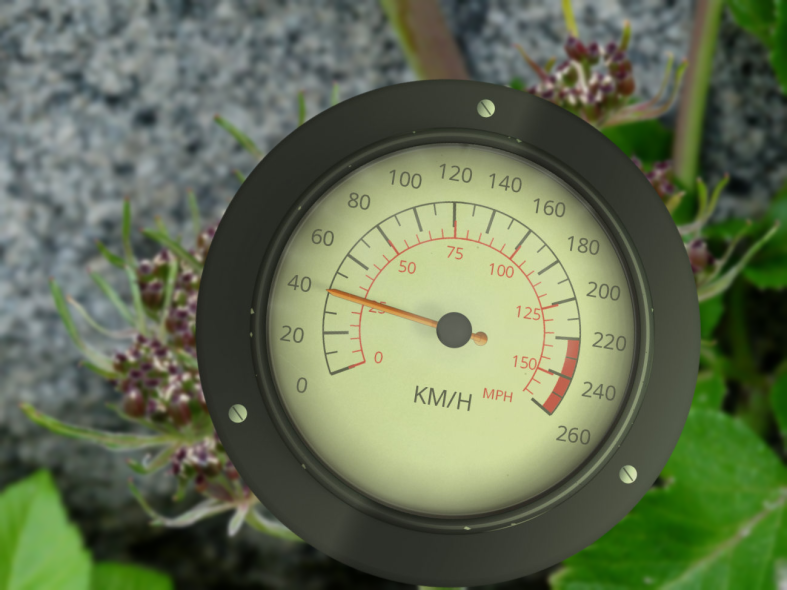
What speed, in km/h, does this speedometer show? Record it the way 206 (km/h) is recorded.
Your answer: 40 (km/h)
